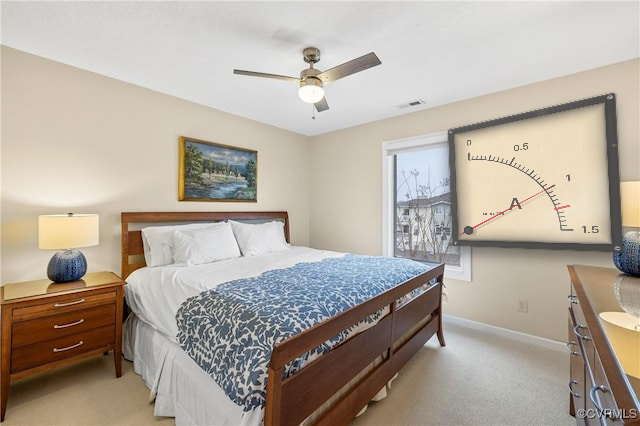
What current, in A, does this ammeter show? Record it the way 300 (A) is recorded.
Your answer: 1 (A)
